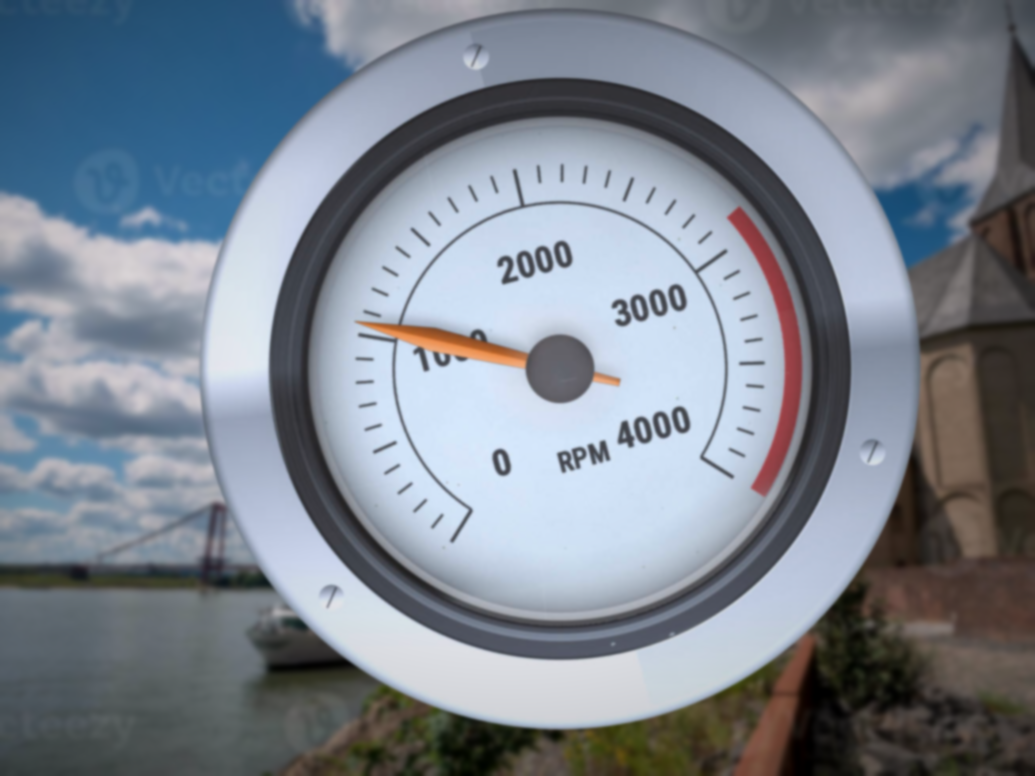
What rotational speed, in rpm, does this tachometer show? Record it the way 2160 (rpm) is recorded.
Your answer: 1050 (rpm)
